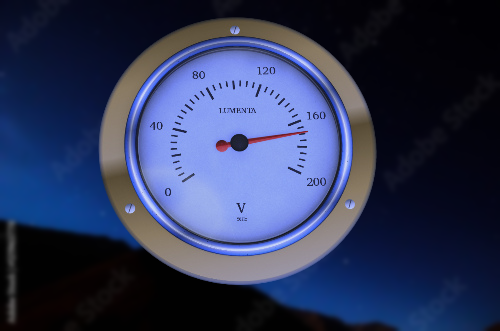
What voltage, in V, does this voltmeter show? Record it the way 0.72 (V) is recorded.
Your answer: 170 (V)
